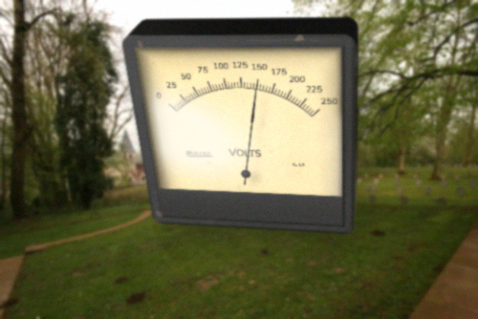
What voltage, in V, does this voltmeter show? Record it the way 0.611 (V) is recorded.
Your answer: 150 (V)
